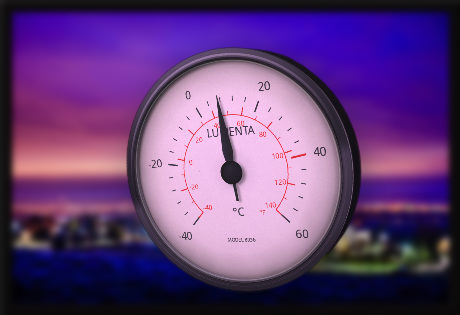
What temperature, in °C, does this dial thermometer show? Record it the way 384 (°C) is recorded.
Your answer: 8 (°C)
